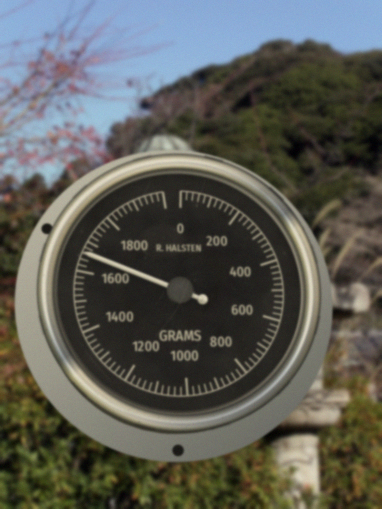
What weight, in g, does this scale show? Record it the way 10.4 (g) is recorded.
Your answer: 1660 (g)
